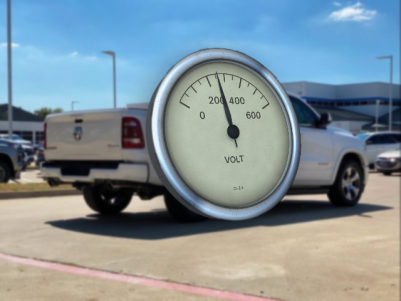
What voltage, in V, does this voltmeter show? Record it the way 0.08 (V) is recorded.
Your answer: 250 (V)
